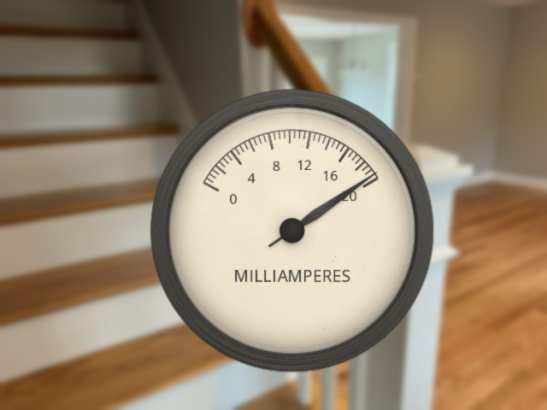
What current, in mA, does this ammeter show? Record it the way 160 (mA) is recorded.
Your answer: 19.5 (mA)
